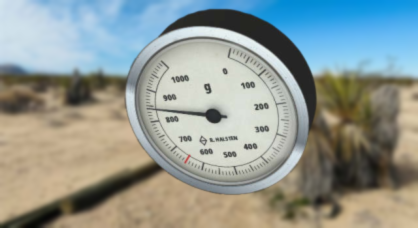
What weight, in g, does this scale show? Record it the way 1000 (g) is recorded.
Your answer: 850 (g)
